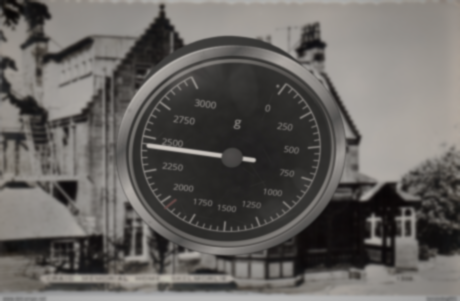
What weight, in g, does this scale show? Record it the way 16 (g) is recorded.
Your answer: 2450 (g)
